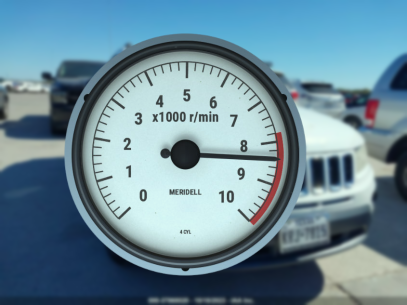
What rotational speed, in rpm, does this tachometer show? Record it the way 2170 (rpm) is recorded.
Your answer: 8400 (rpm)
